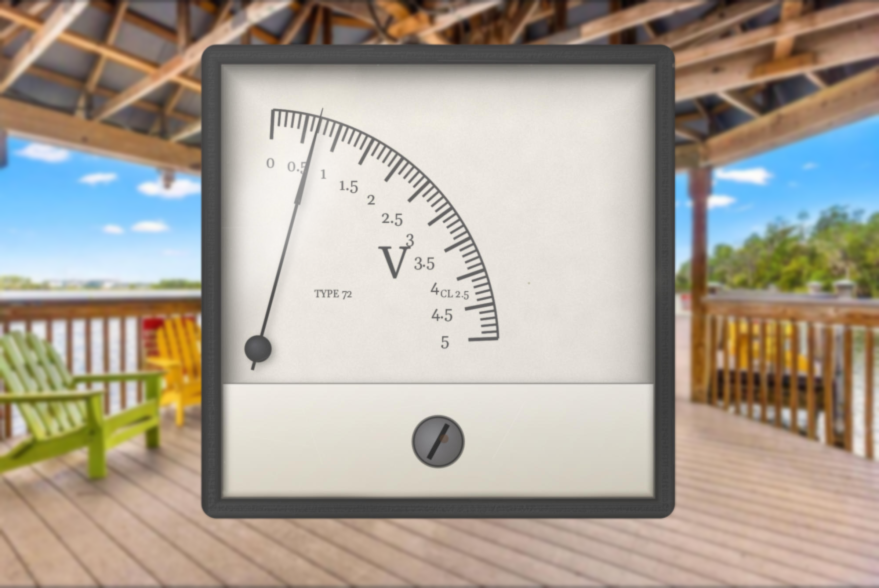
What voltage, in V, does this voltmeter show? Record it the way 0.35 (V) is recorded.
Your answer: 0.7 (V)
